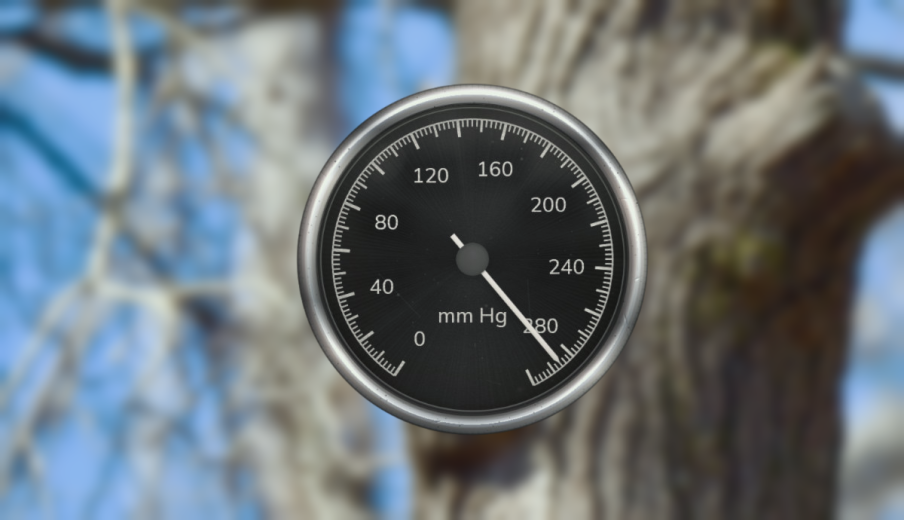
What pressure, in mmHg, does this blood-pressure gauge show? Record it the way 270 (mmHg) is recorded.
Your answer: 286 (mmHg)
